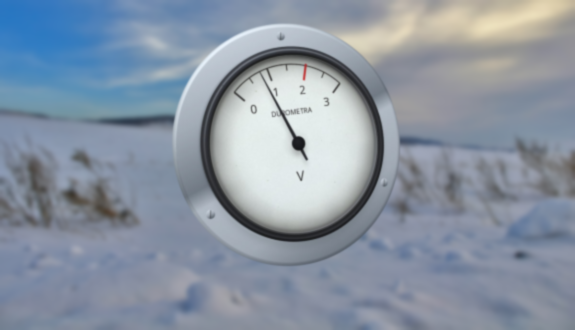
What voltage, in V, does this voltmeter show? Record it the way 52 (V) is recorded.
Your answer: 0.75 (V)
